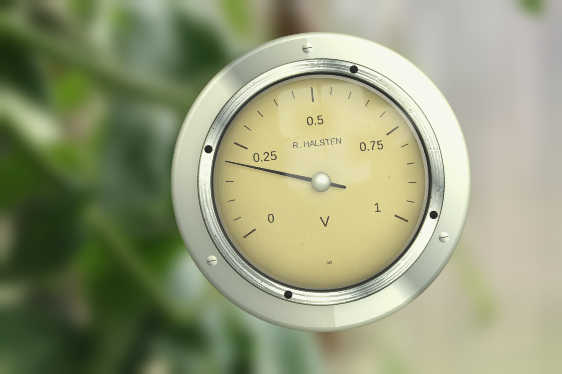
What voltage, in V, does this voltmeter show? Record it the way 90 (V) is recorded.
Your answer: 0.2 (V)
